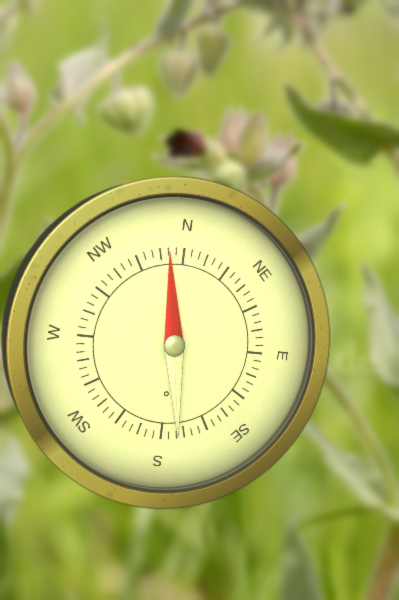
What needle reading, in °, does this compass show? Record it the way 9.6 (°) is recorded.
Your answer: 350 (°)
